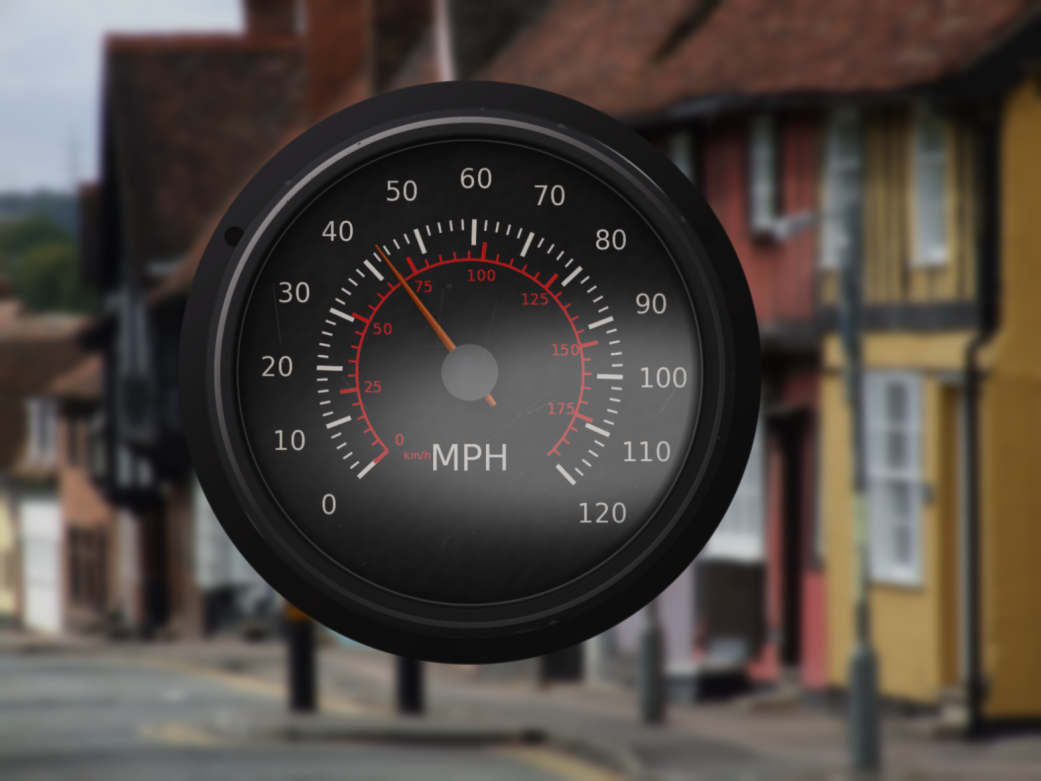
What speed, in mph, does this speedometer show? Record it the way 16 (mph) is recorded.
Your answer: 43 (mph)
